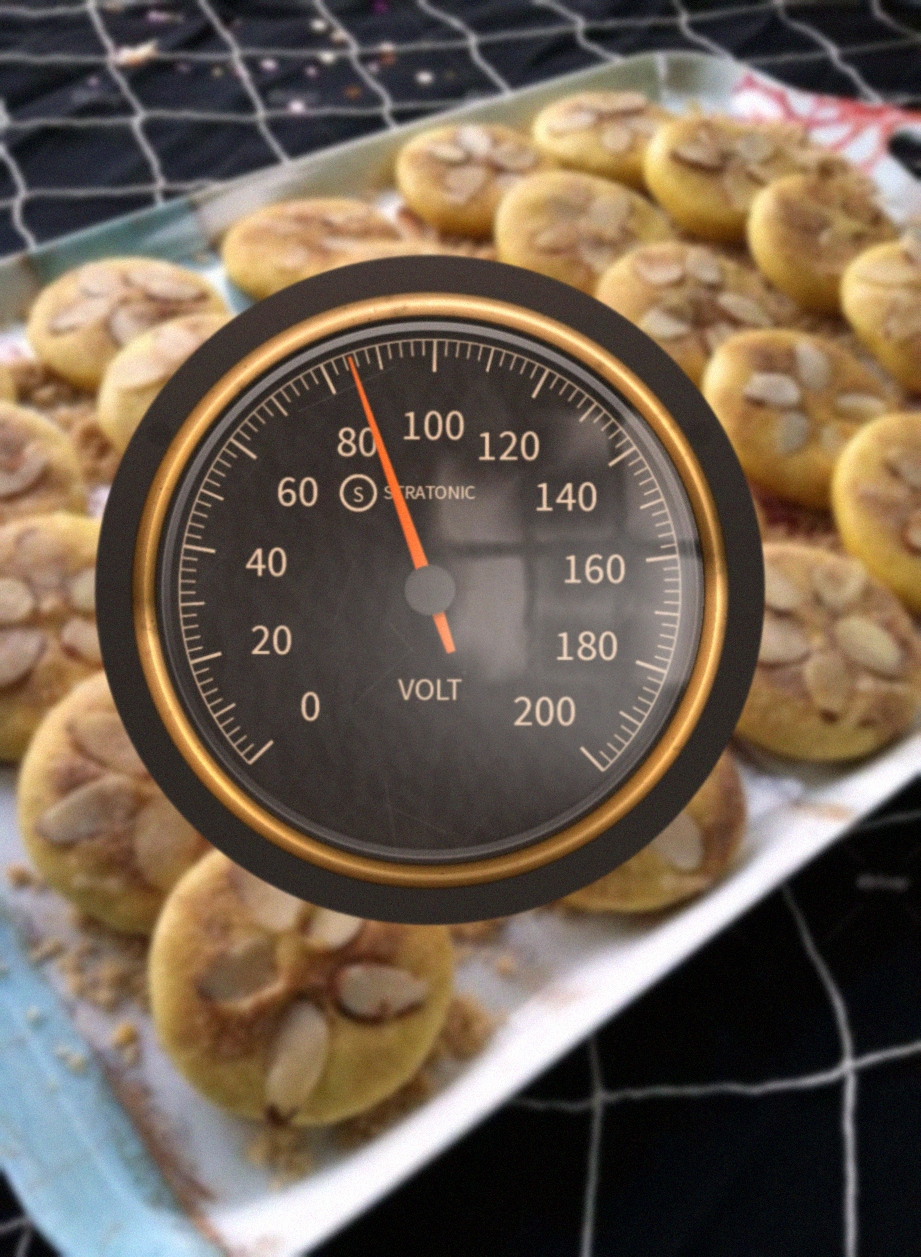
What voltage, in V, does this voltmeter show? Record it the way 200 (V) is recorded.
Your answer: 85 (V)
